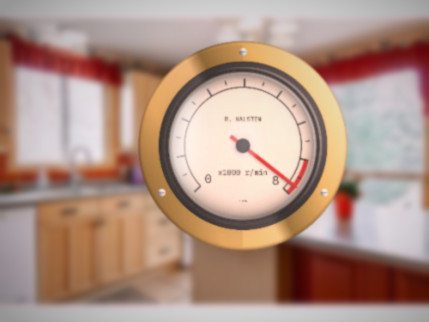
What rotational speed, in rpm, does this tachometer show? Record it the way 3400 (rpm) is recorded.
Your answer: 7750 (rpm)
